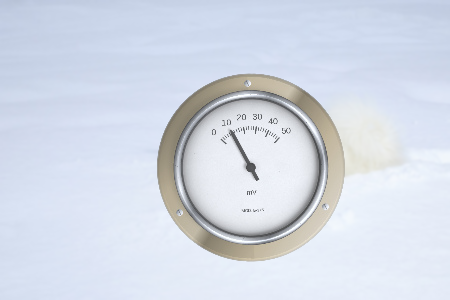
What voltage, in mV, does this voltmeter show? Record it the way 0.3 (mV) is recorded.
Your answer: 10 (mV)
